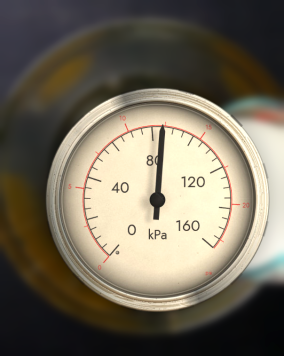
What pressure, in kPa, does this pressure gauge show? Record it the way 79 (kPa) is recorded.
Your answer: 85 (kPa)
